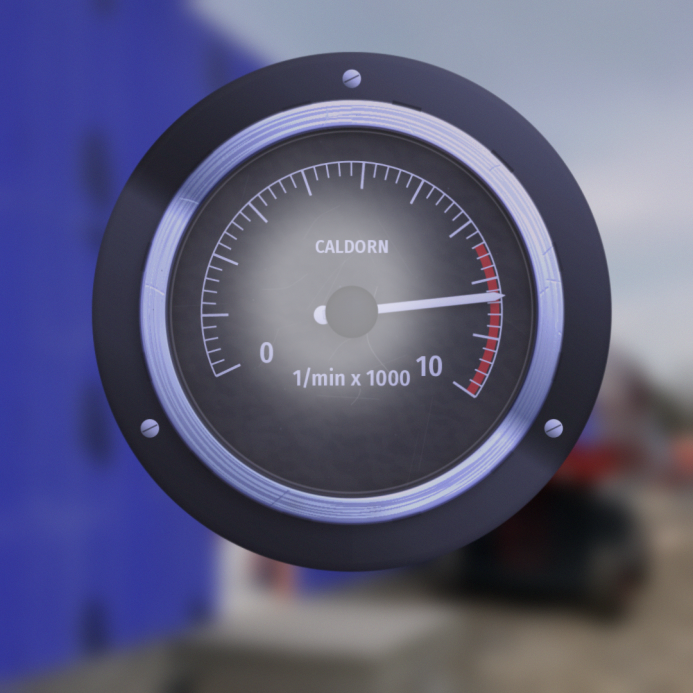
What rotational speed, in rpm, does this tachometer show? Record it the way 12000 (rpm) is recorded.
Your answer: 8300 (rpm)
